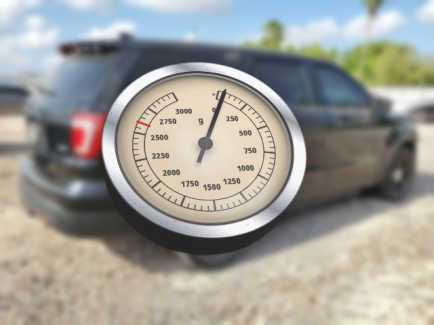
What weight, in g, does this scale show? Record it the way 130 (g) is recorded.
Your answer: 50 (g)
